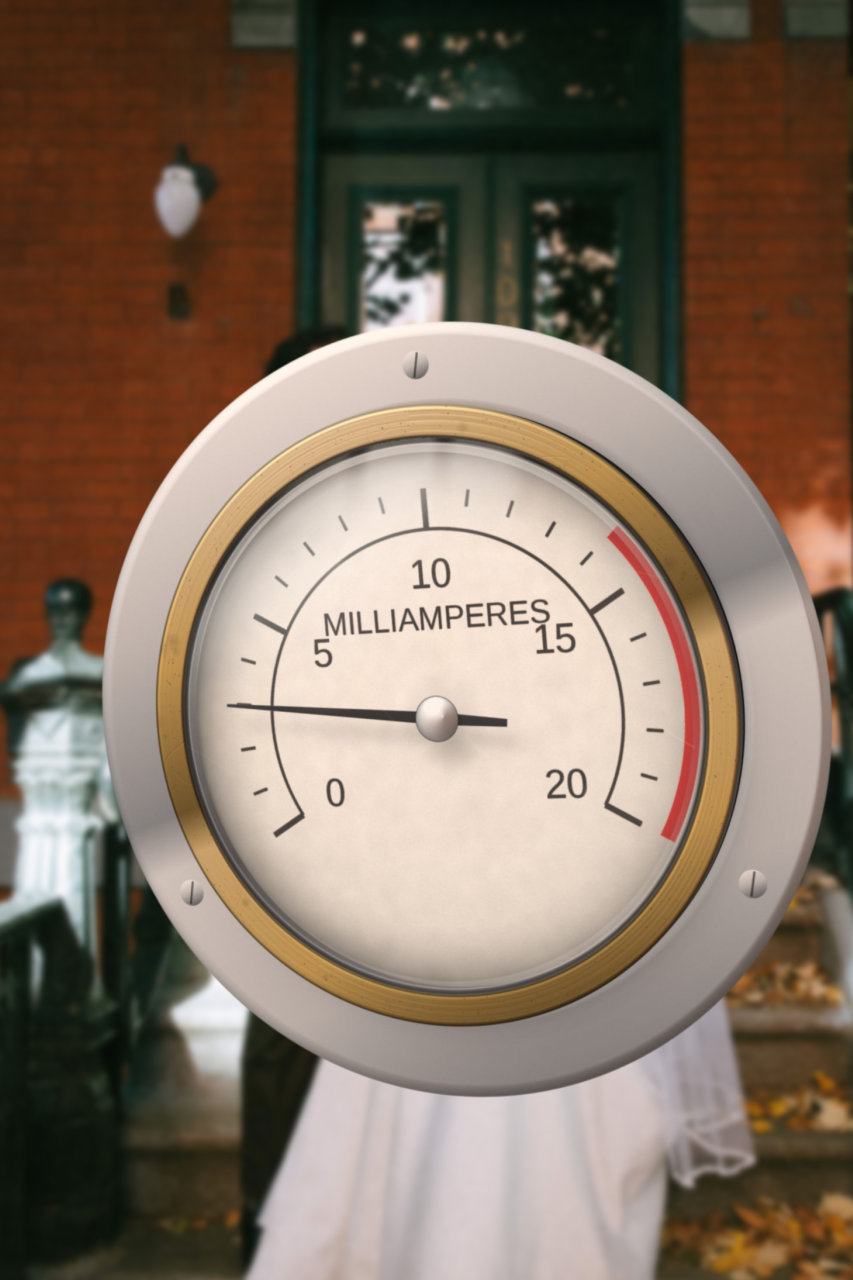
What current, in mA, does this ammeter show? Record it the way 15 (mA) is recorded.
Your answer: 3 (mA)
